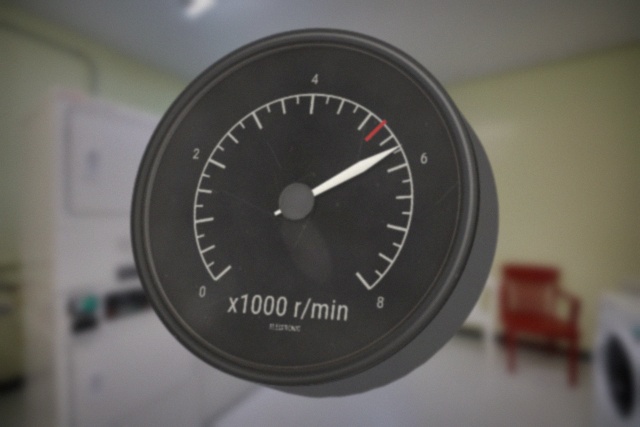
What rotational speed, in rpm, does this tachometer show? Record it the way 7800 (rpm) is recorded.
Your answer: 5750 (rpm)
